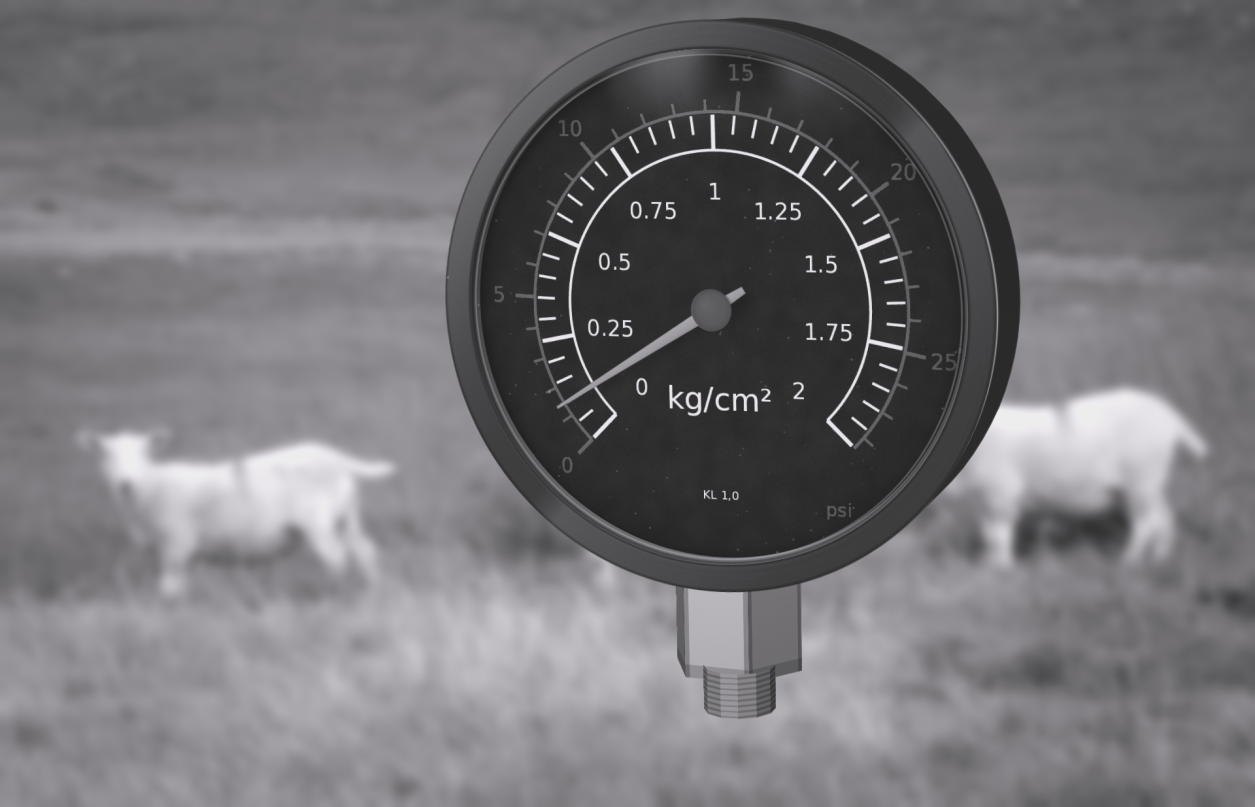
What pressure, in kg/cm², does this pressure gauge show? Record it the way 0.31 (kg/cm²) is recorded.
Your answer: 0.1 (kg/cm²)
